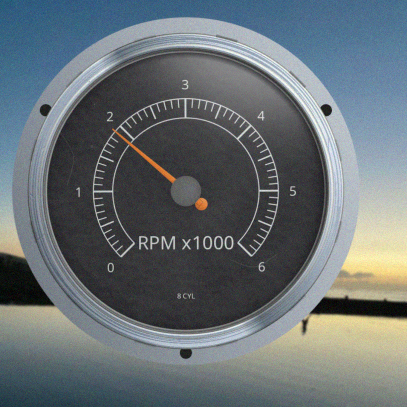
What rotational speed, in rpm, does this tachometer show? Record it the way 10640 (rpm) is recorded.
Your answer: 1900 (rpm)
